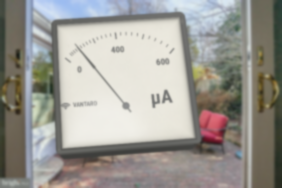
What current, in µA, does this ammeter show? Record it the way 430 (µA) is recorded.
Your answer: 200 (µA)
